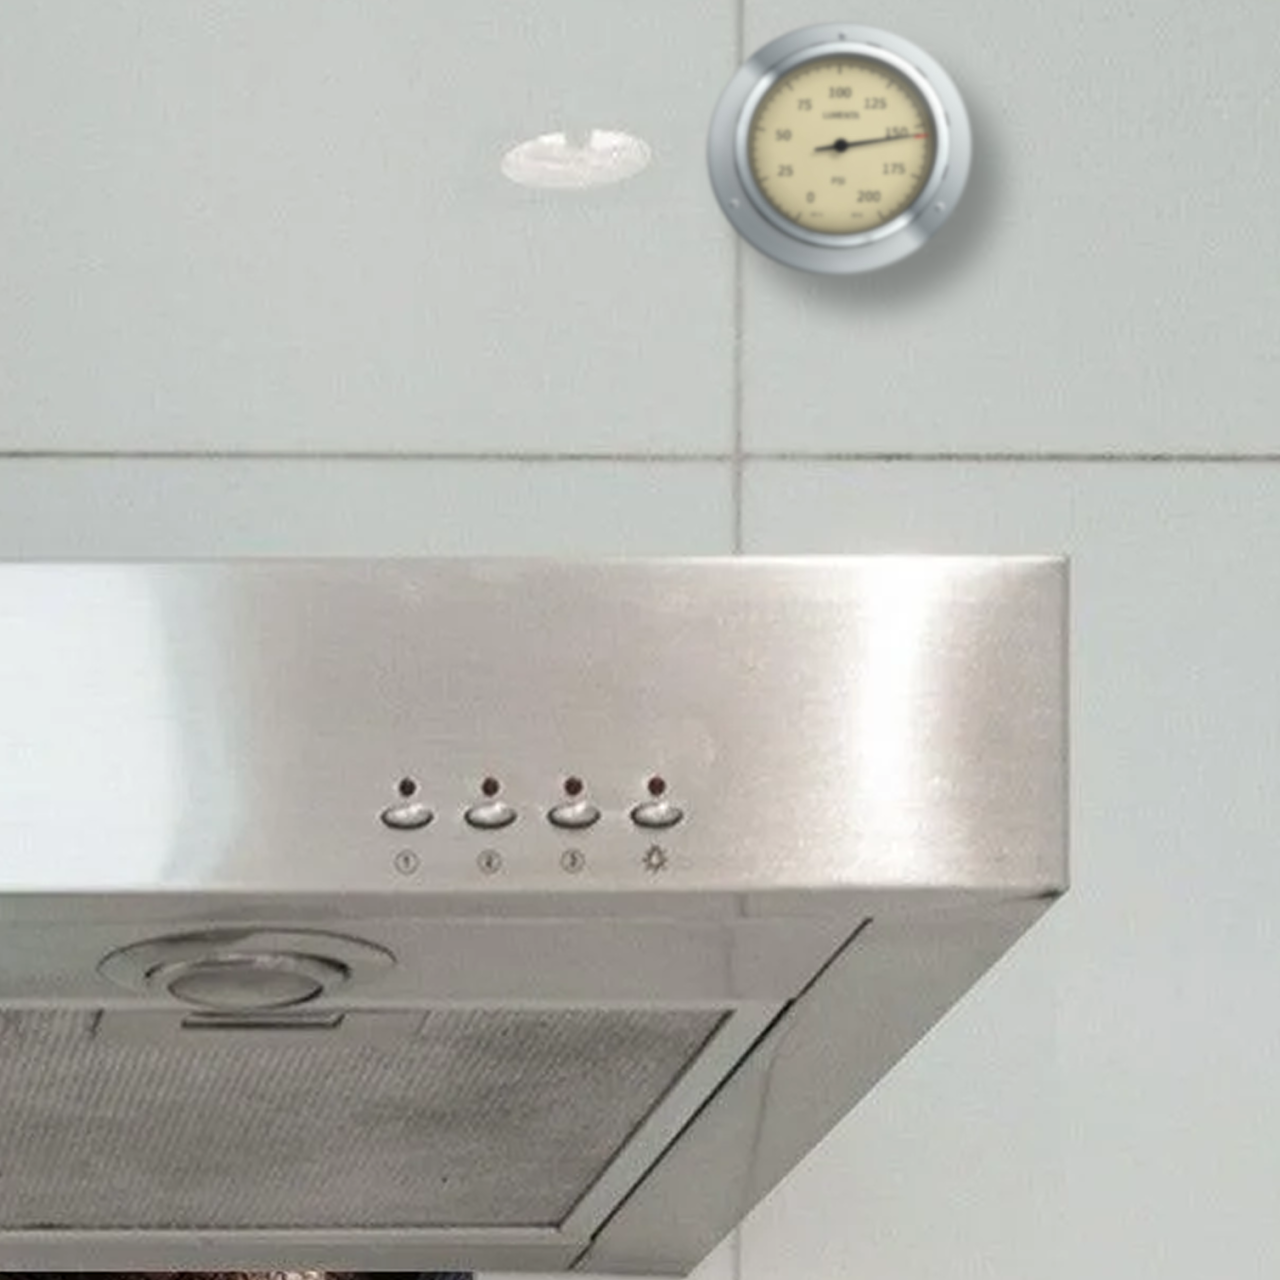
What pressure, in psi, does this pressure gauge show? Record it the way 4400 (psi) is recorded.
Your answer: 155 (psi)
